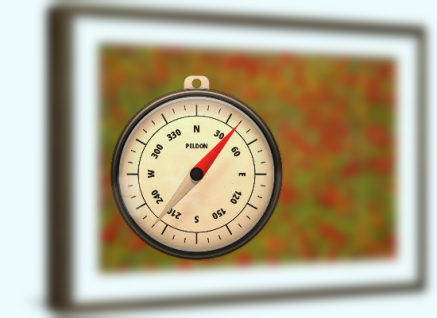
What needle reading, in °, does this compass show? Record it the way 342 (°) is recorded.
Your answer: 40 (°)
